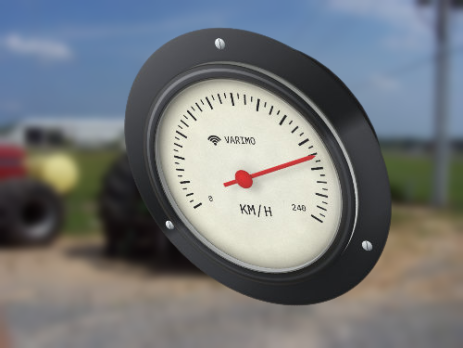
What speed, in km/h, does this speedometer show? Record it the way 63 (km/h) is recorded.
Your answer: 190 (km/h)
